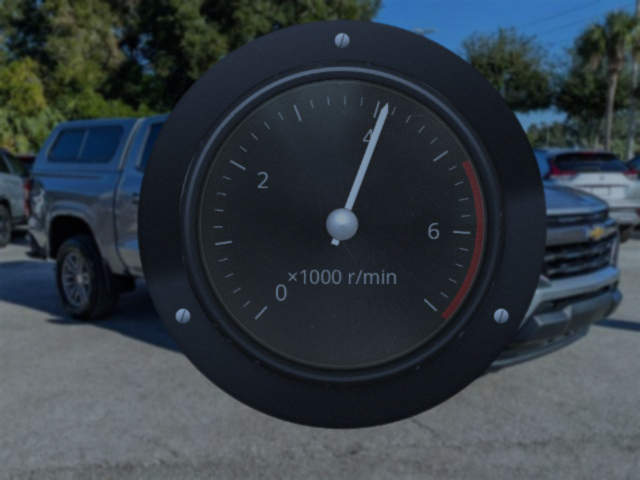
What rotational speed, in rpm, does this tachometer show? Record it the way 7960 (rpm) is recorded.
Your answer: 4100 (rpm)
